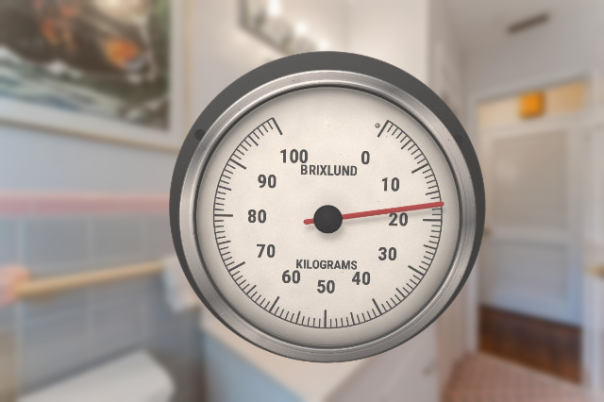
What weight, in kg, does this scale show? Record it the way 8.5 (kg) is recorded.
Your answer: 17 (kg)
